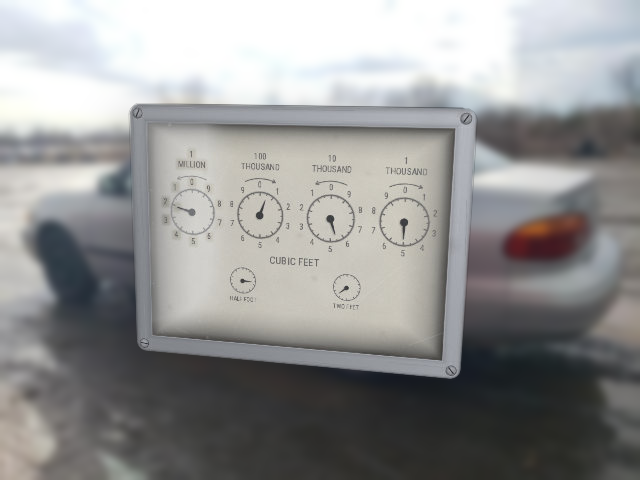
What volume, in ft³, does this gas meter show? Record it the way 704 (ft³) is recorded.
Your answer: 205500 (ft³)
